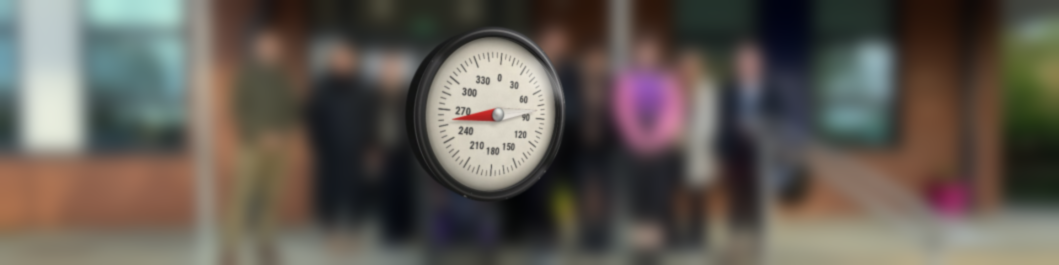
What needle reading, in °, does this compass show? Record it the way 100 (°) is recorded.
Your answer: 260 (°)
